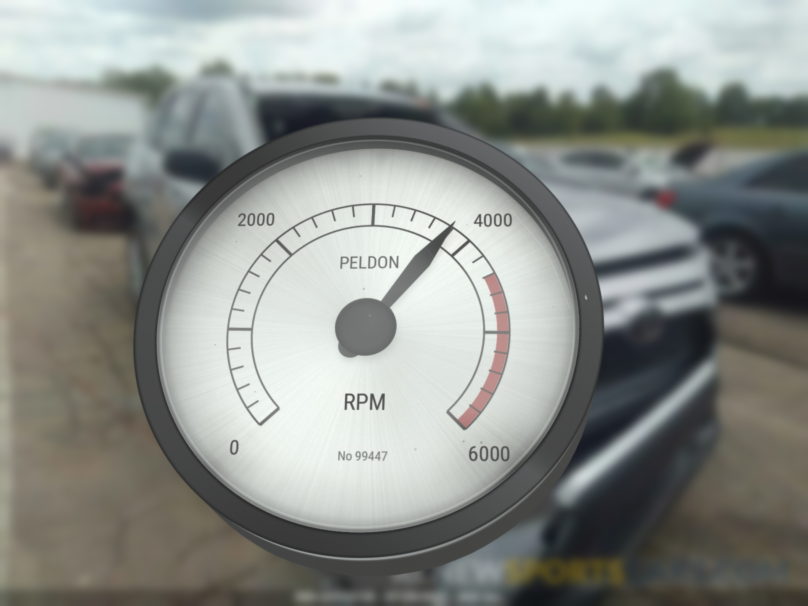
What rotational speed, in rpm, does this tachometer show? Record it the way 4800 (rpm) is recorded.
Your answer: 3800 (rpm)
